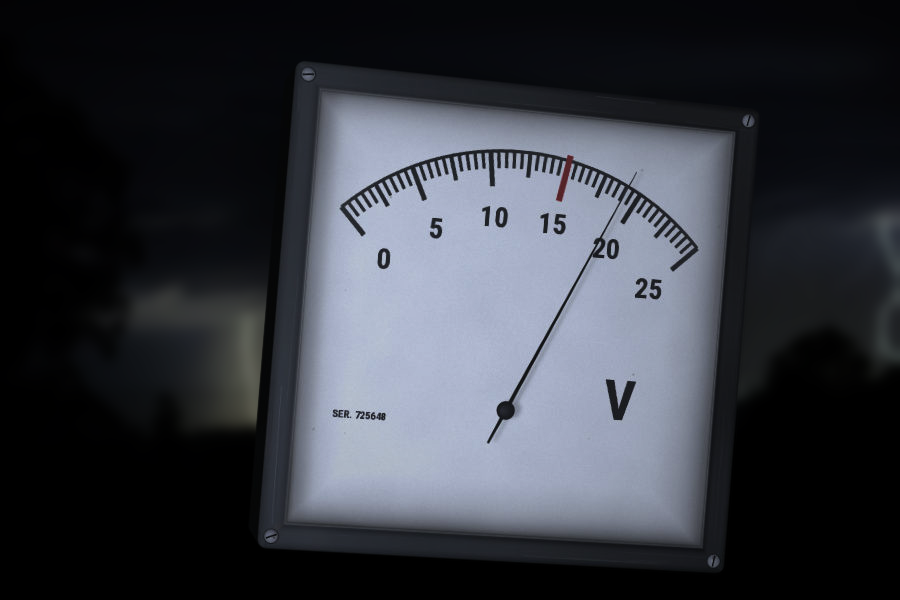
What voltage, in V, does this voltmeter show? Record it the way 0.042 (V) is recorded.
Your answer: 19 (V)
